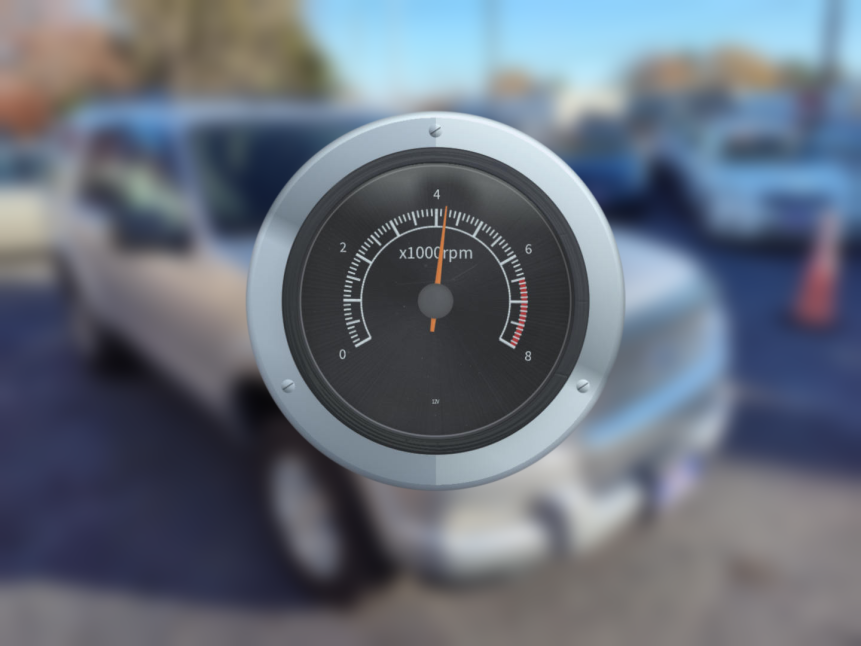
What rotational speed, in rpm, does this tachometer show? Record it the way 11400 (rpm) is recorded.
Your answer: 4200 (rpm)
